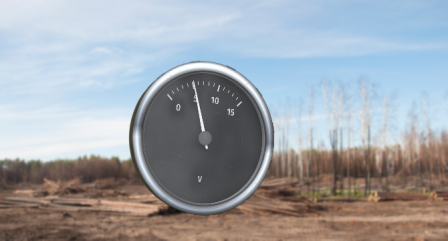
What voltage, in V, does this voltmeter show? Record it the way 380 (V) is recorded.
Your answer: 5 (V)
